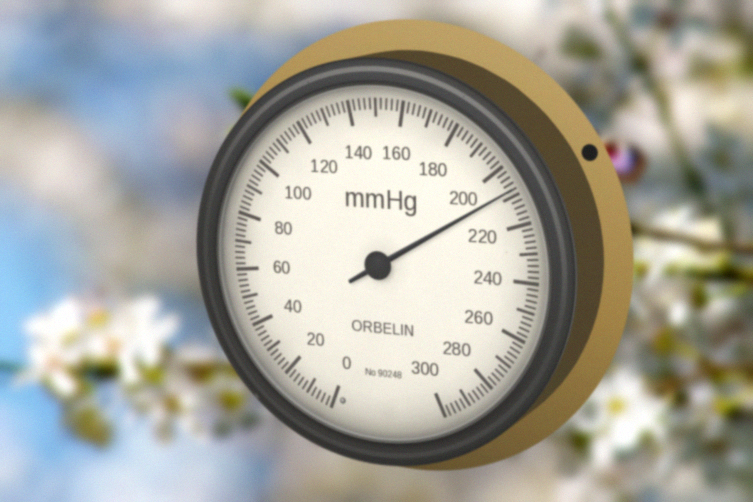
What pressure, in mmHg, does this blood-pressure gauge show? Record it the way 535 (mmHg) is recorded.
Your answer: 208 (mmHg)
